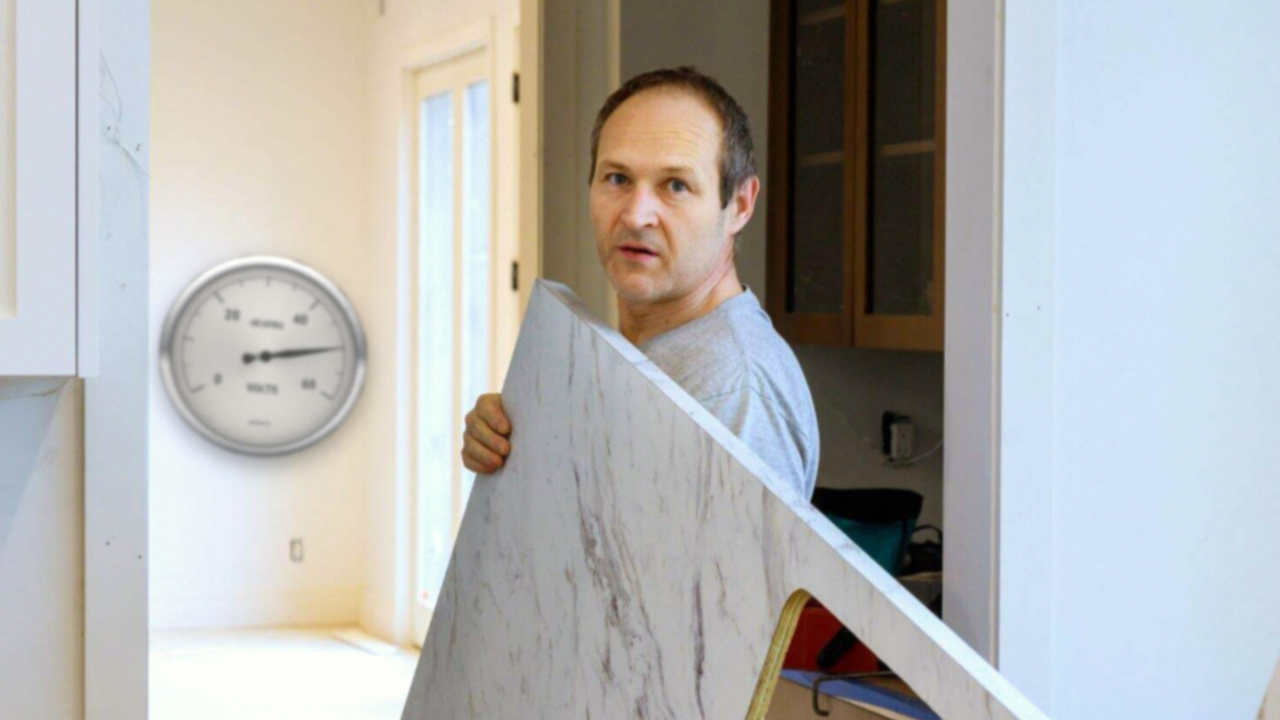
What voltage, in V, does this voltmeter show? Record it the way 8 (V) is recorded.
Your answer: 50 (V)
